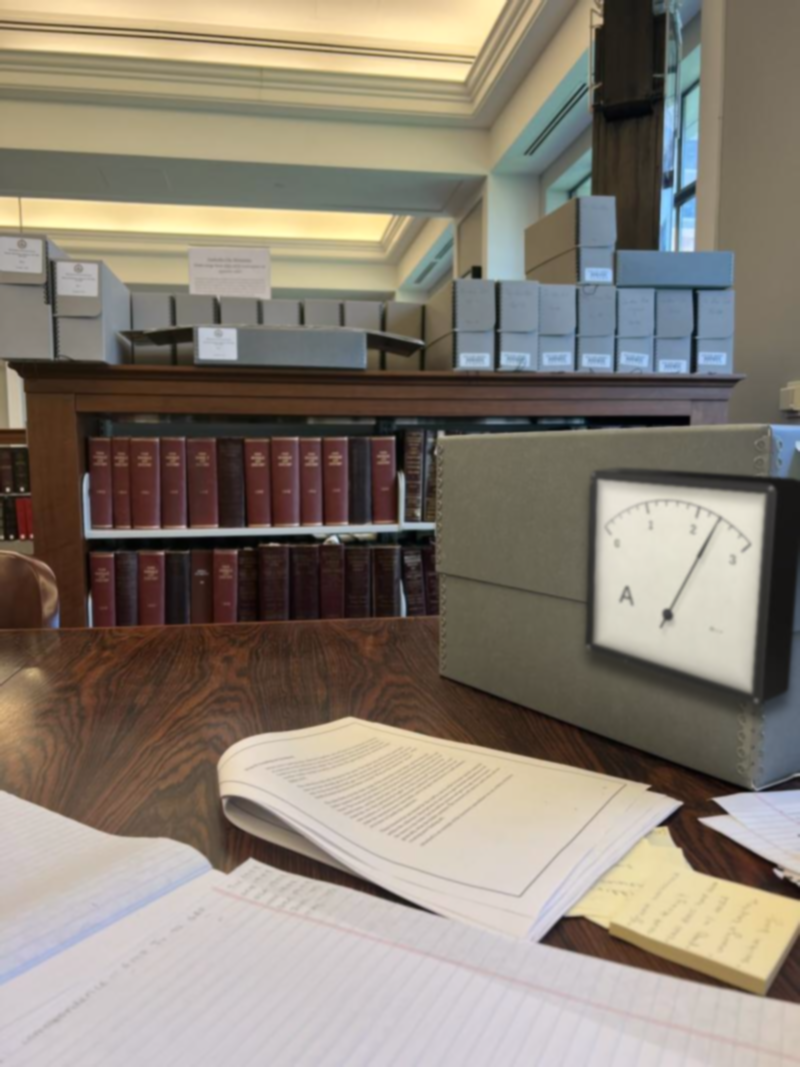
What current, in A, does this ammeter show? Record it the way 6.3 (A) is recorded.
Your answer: 2.4 (A)
